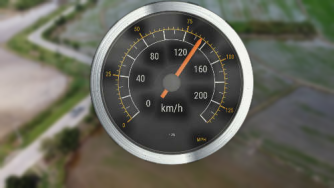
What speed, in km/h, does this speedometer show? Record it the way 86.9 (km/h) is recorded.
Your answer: 135 (km/h)
